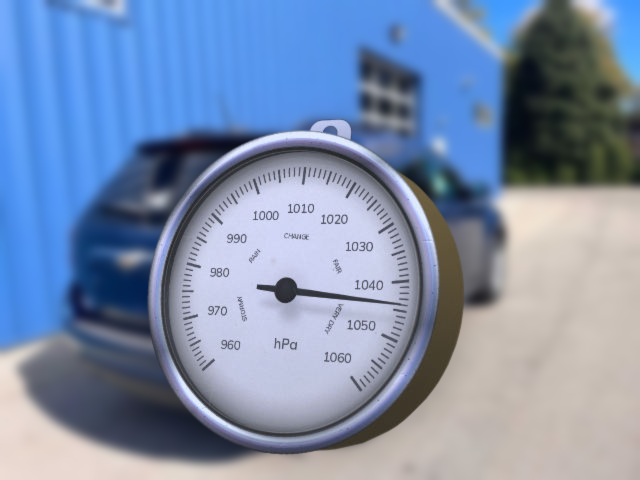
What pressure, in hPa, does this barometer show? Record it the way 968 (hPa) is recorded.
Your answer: 1044 (hPa)
